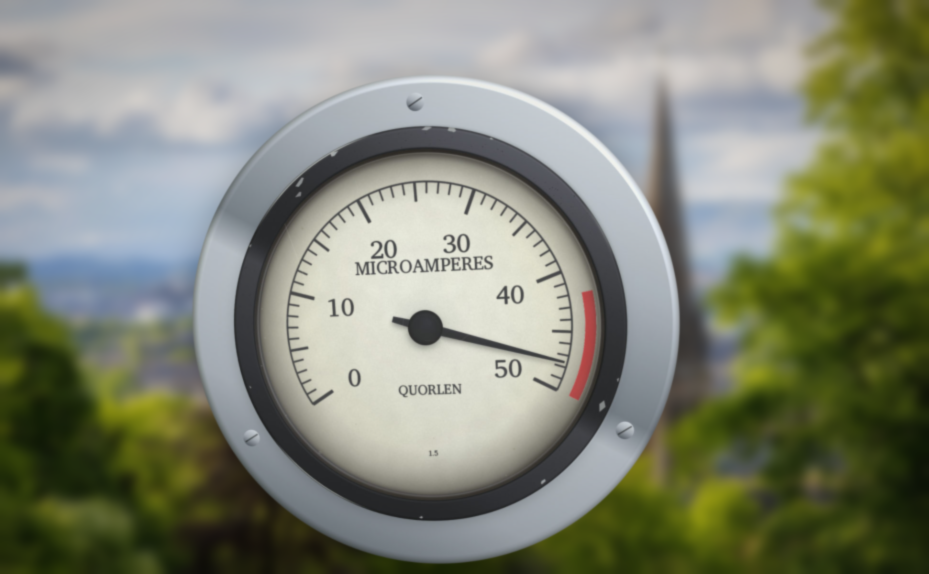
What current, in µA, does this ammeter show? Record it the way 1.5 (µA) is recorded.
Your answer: 47.5 (µA)
